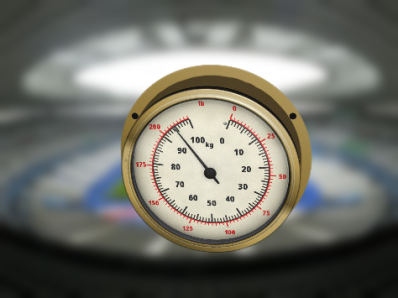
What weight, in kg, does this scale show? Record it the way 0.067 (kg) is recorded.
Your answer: 95 (kg)
